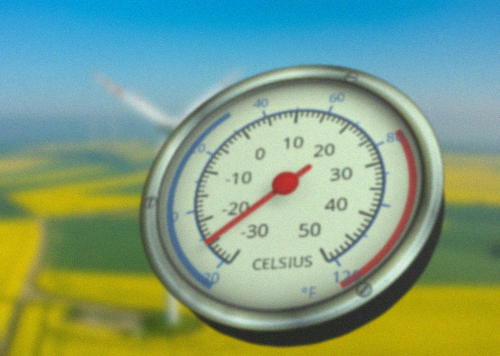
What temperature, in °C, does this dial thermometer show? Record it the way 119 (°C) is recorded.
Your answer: -25 (°C)
